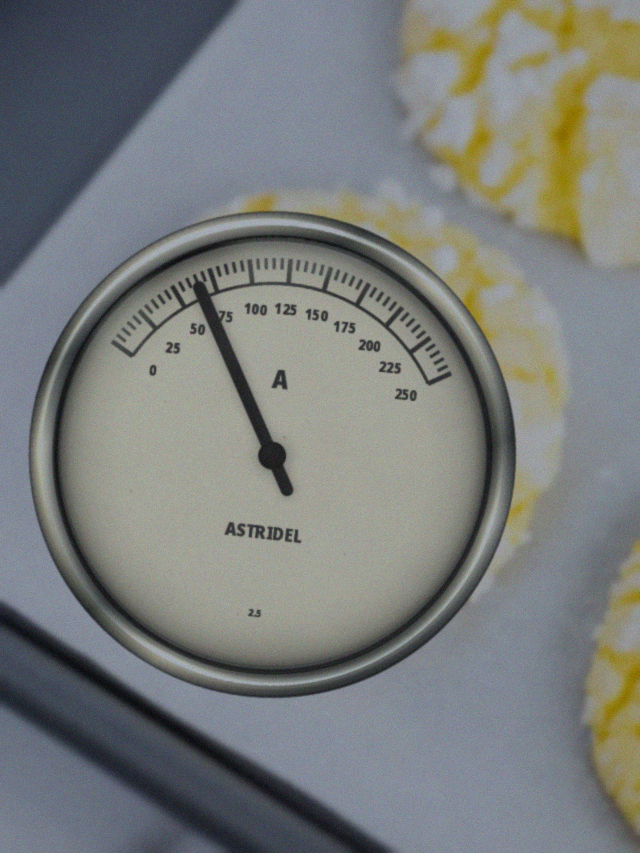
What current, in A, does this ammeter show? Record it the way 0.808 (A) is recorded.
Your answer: 65 (A)
